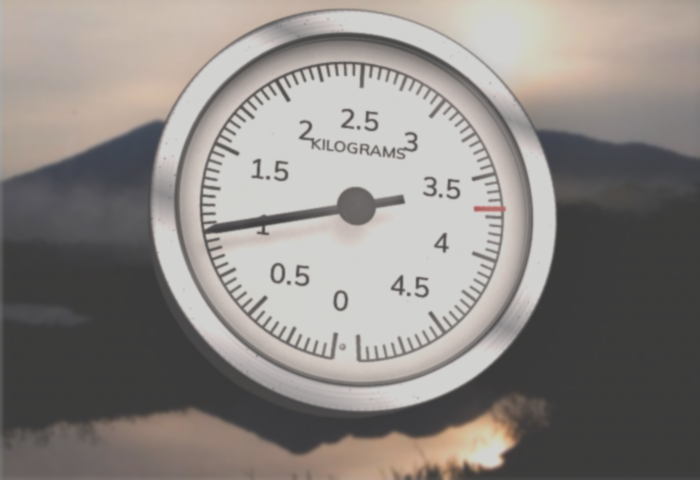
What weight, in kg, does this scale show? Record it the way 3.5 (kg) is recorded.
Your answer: 1 (kg)
